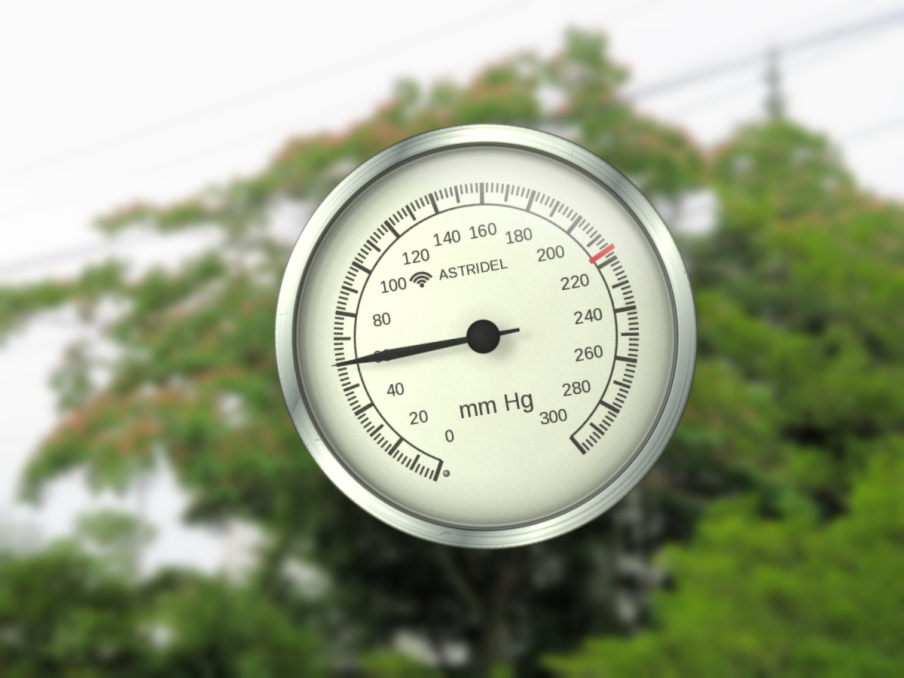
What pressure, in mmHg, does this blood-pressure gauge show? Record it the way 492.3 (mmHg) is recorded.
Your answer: 60 (mmHg)
